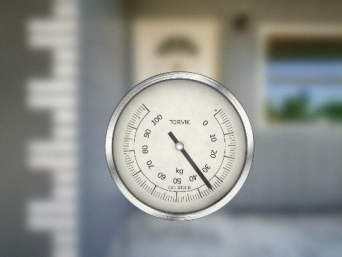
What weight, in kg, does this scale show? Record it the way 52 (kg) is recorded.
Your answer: 35 (kg)
